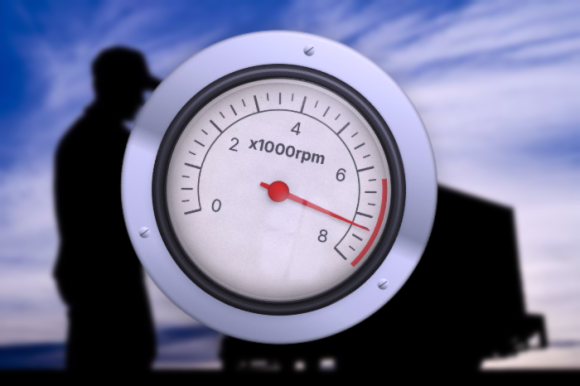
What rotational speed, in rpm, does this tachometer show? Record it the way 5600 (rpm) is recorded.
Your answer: 7250 (rpm)
